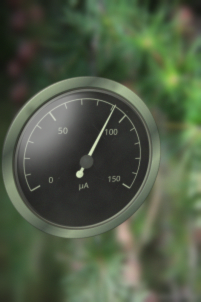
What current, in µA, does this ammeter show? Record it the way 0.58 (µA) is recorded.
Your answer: 90 (µA)
